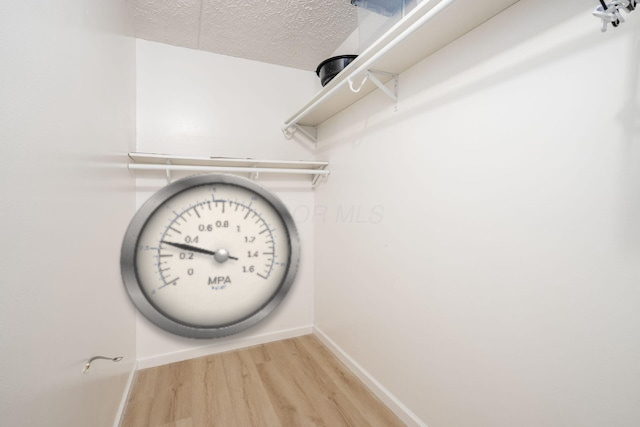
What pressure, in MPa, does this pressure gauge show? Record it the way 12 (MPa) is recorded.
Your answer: 0.3 (MPa)
